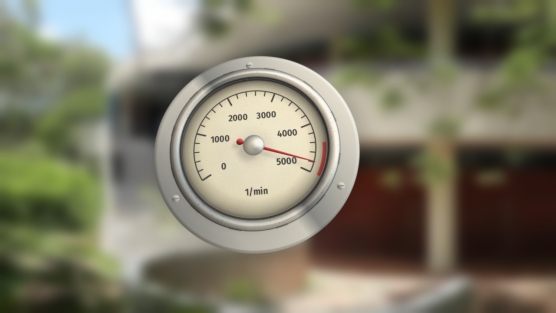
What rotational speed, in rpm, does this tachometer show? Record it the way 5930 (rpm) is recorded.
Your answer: 4800 (rpm)
